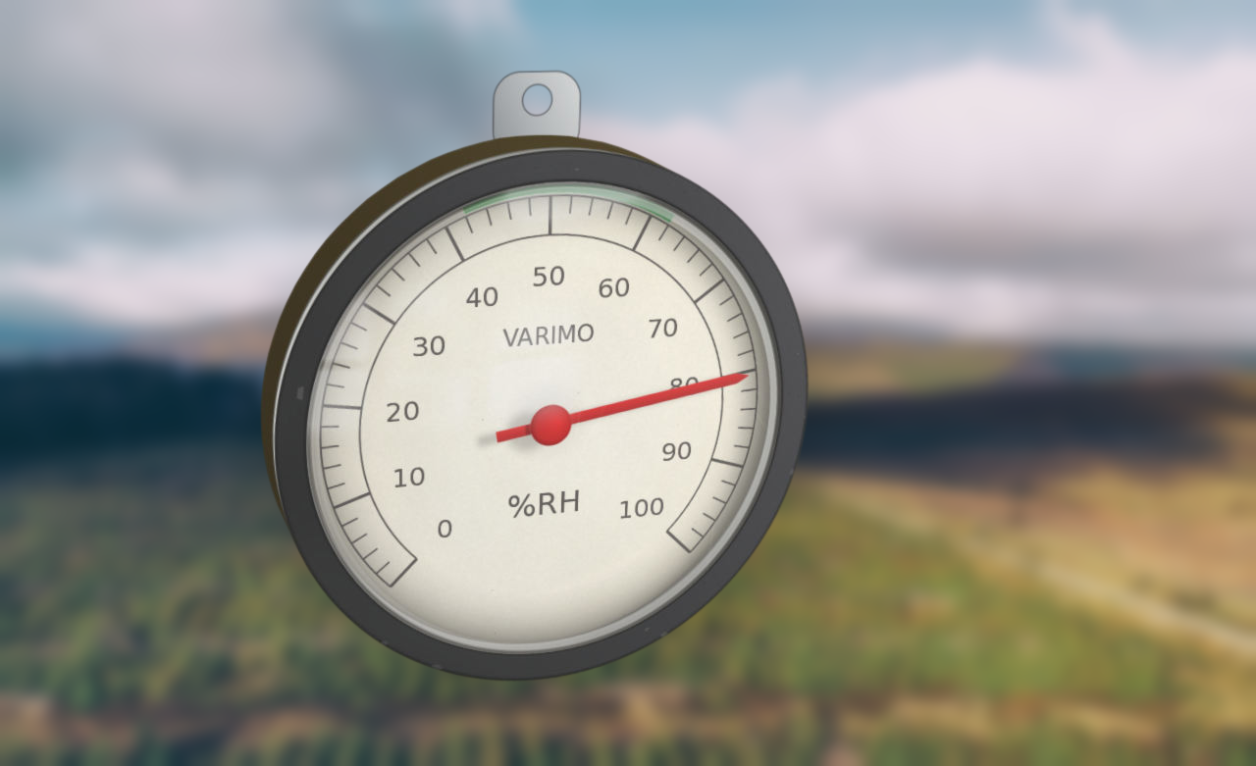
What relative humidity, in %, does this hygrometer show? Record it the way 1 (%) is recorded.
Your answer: 80 (%)
